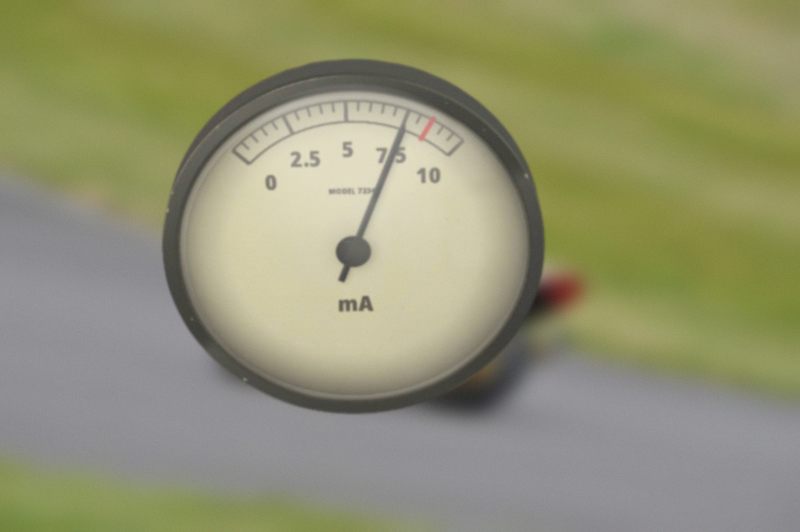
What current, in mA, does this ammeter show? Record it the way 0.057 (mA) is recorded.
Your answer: 7.5 (mA)
